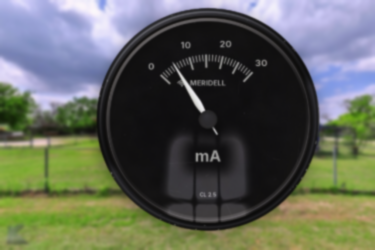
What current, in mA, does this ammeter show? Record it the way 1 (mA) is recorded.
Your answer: 5 (mA)
